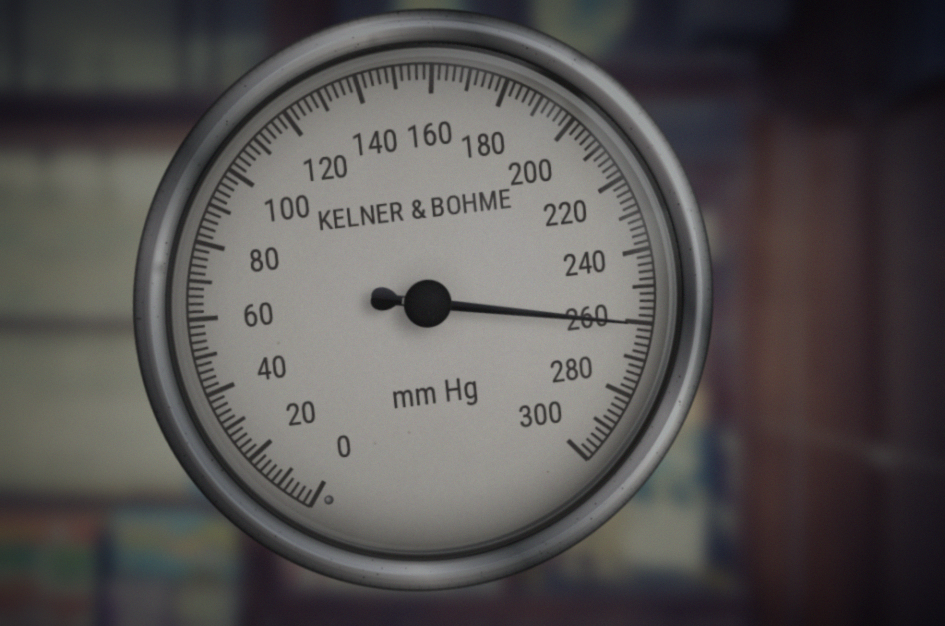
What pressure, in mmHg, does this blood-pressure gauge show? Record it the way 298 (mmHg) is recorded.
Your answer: 260 (mmHg)
